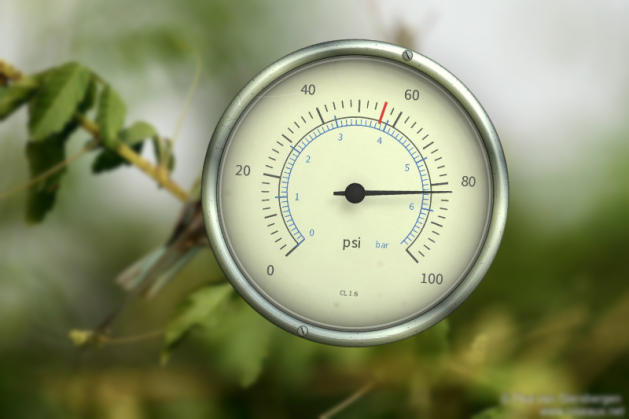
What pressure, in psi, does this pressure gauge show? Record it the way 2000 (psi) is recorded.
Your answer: 82 (psi)
